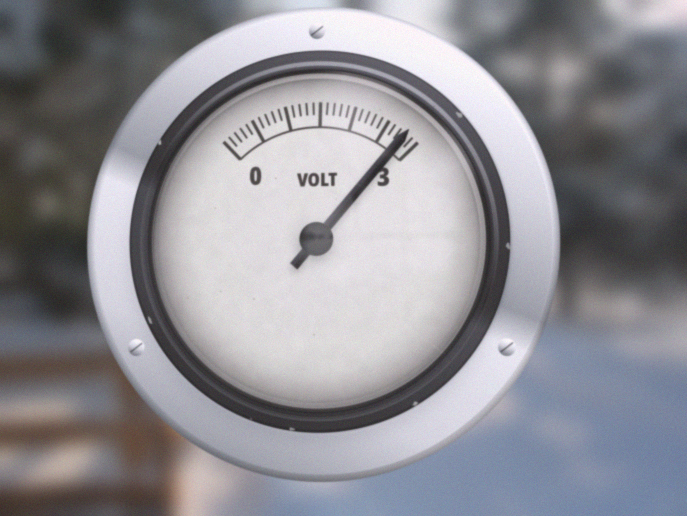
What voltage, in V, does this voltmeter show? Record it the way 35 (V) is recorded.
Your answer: 2.8 (V)
